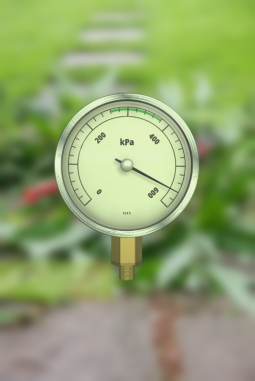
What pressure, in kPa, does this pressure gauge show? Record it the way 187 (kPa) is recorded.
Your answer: 560 (kPa)
